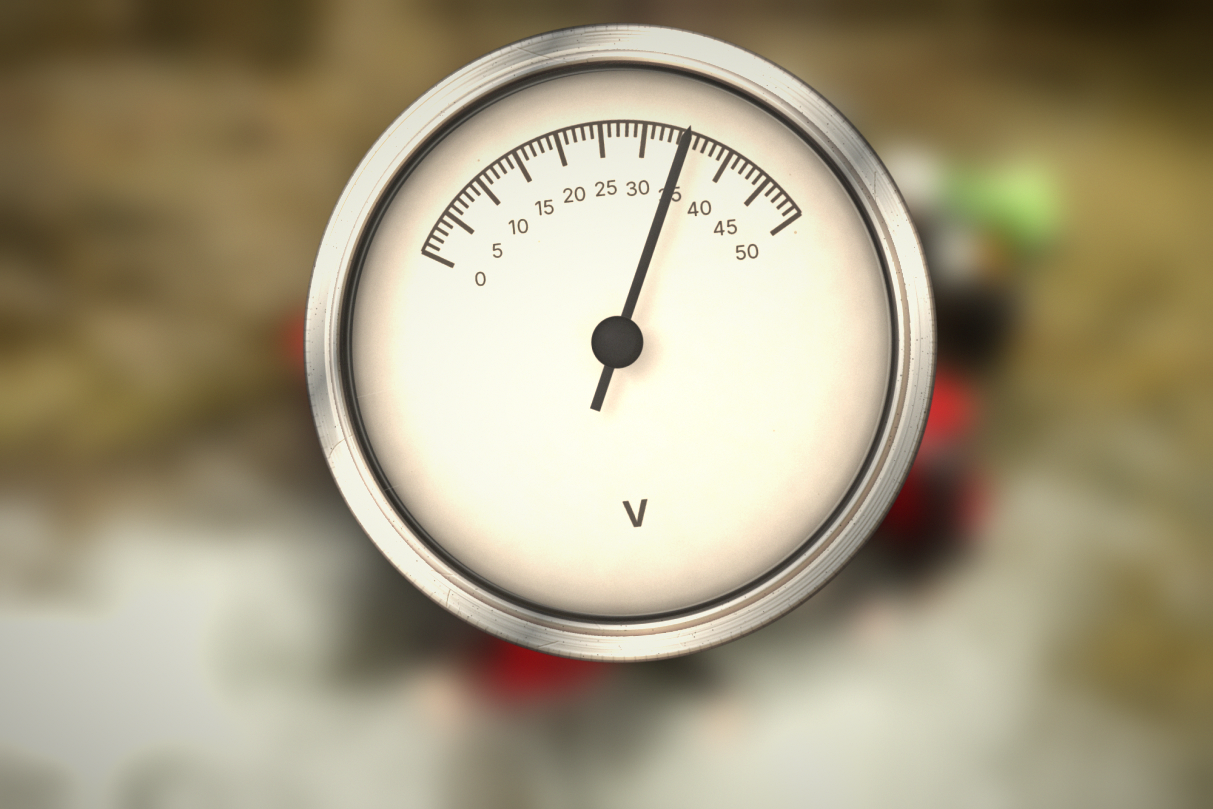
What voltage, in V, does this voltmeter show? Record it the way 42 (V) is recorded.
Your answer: 35 (V)
